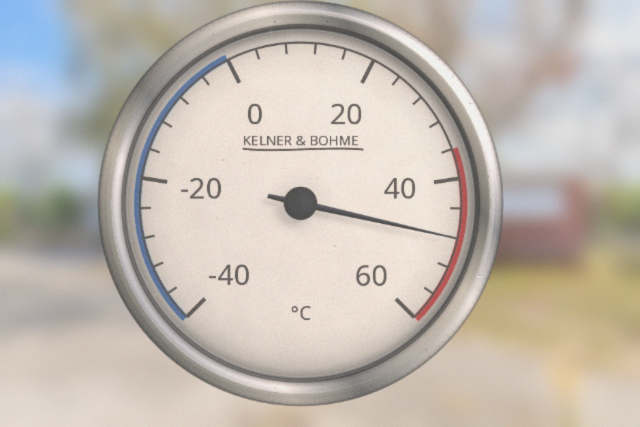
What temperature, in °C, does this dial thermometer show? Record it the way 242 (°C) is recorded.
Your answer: 48 (°C)
